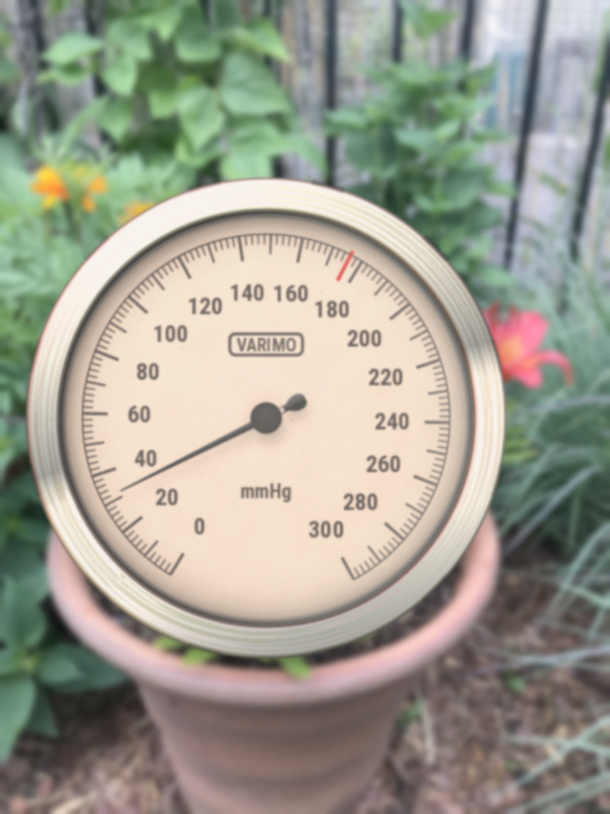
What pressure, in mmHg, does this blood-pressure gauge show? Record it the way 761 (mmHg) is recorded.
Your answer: 32 (mmHg)
